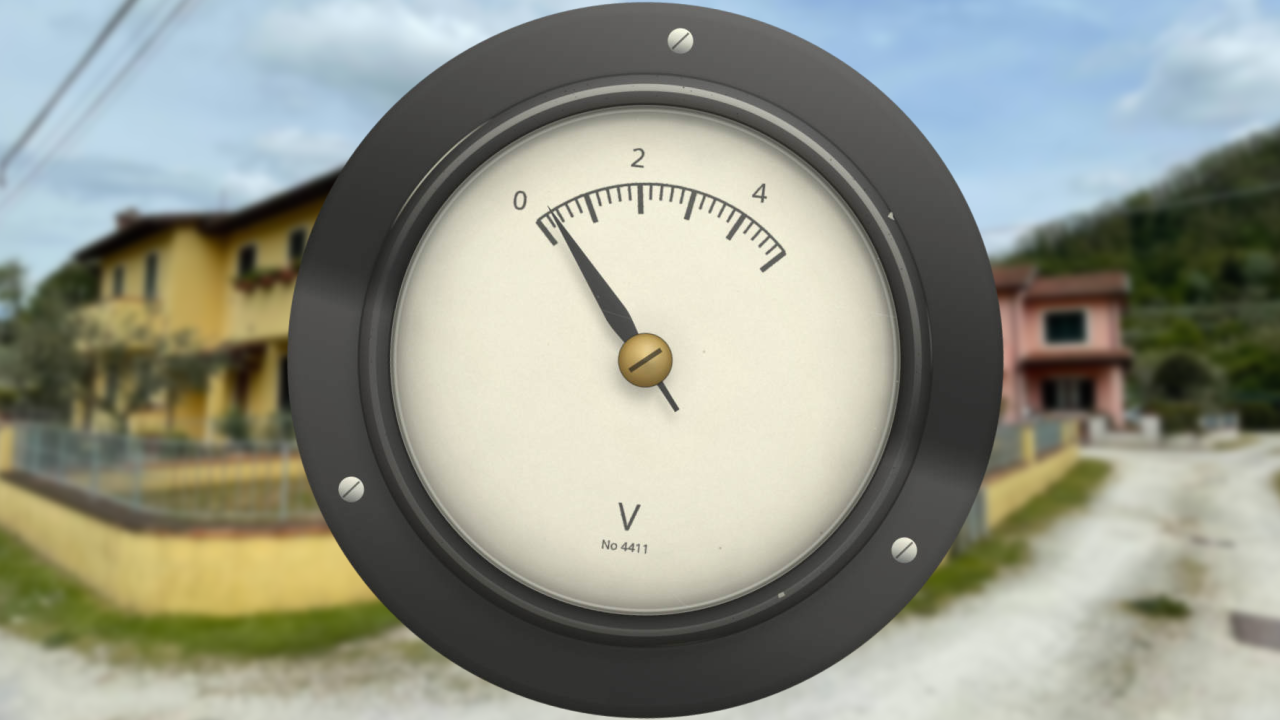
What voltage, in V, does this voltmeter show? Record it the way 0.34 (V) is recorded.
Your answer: 0.3 (V)
